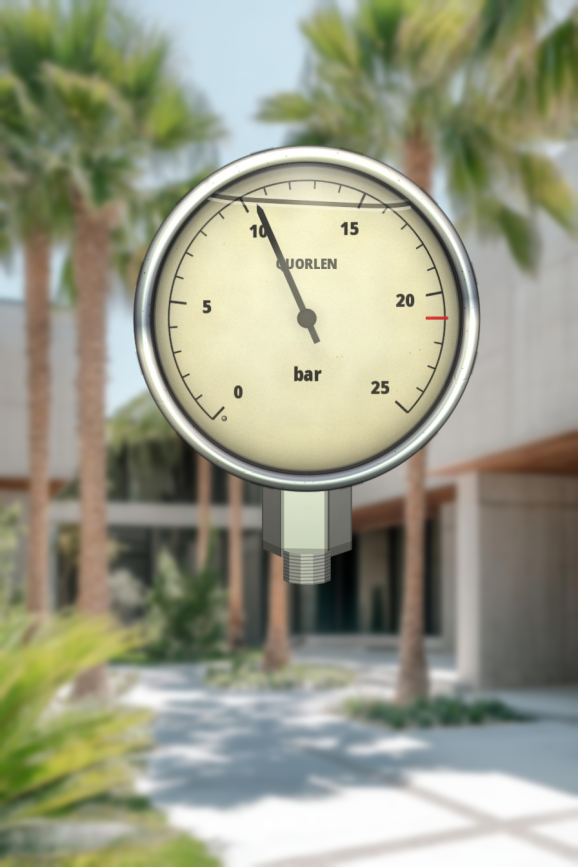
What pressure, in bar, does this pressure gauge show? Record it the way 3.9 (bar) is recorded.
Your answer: 10.5 (bar)
